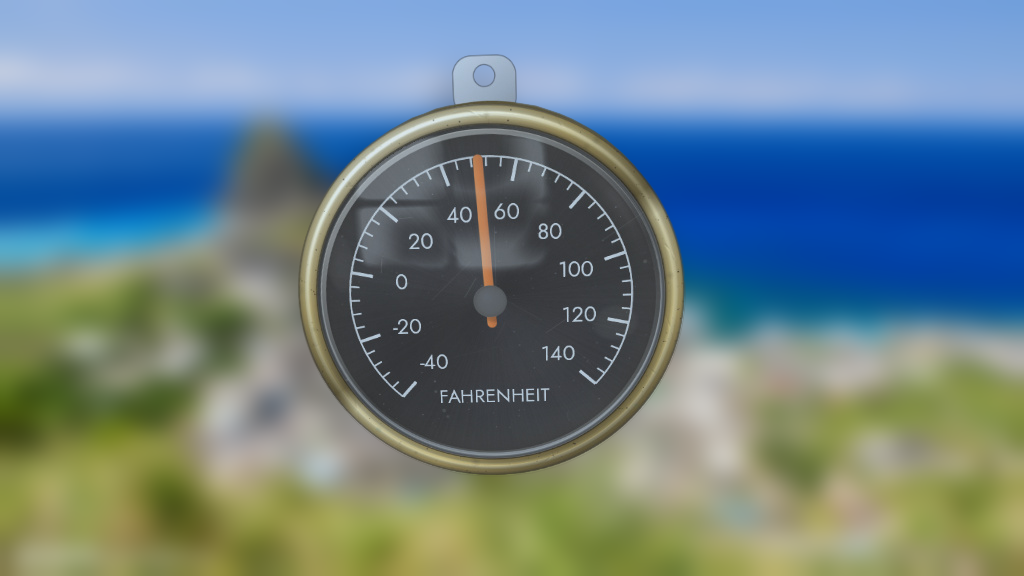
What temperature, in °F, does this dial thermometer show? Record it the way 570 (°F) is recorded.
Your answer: 50 (°F)
